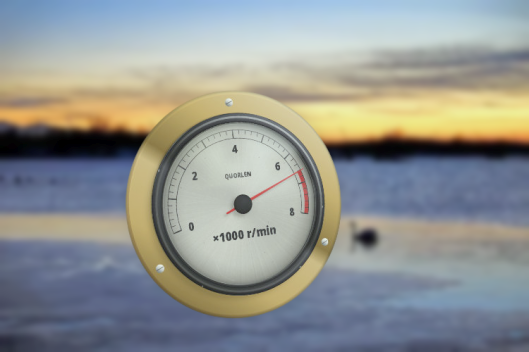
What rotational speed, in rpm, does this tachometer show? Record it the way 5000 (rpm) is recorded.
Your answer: 6600 (rpm)
